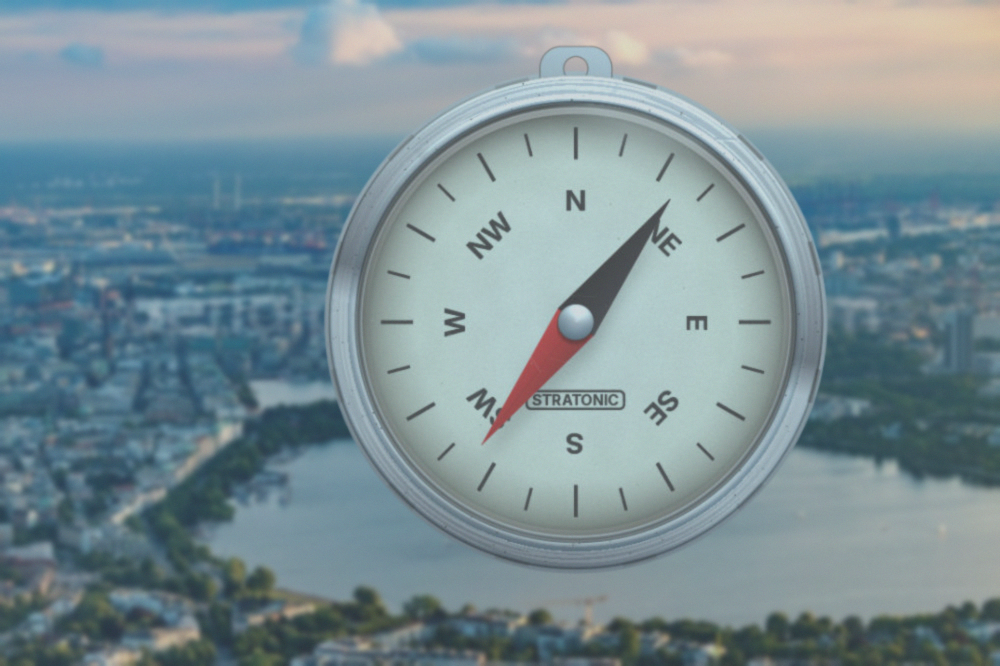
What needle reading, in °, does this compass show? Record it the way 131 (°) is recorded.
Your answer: 217.5 (°)
